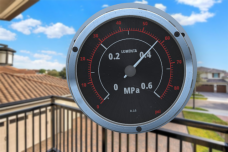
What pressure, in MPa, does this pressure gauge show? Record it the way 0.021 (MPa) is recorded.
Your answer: 0.4 (MPa)
